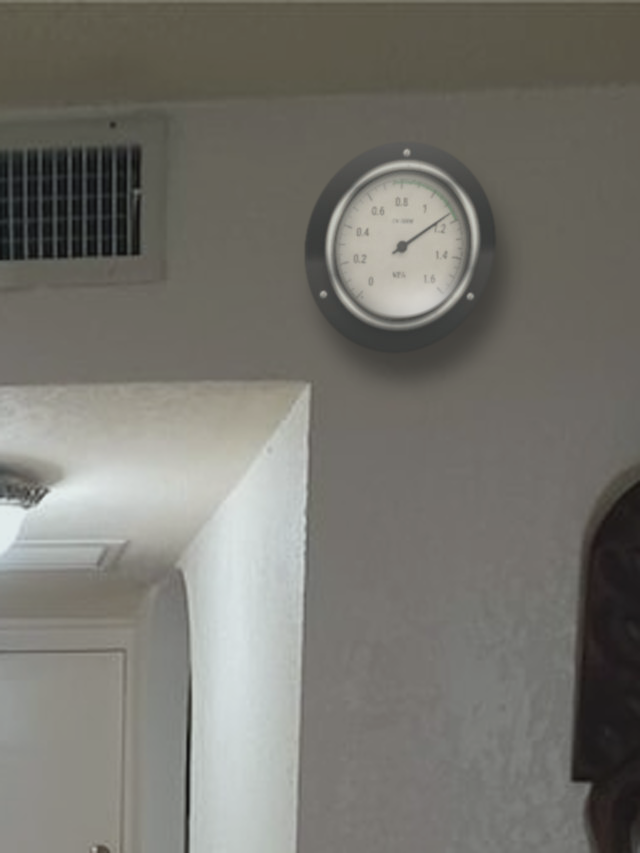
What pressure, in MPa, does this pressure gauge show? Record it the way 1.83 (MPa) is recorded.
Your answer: 1.15 (MPa)
